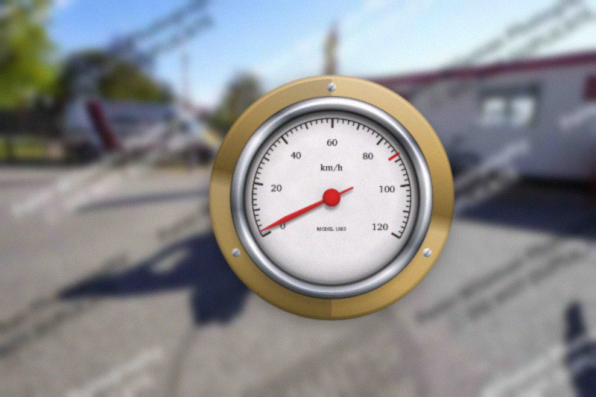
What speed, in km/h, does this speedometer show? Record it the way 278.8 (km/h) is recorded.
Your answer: 2 (km/h)
